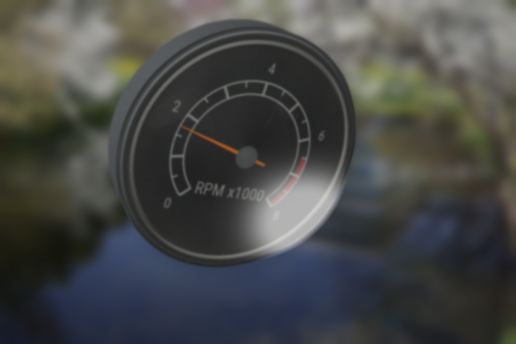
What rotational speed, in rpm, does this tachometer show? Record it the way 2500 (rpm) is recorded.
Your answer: 1750 (rpm)
